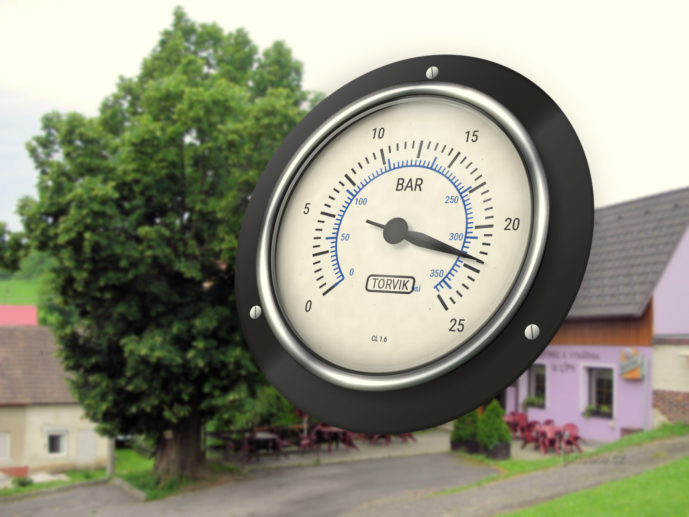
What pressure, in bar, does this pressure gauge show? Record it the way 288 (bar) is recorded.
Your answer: 22 (bar)
